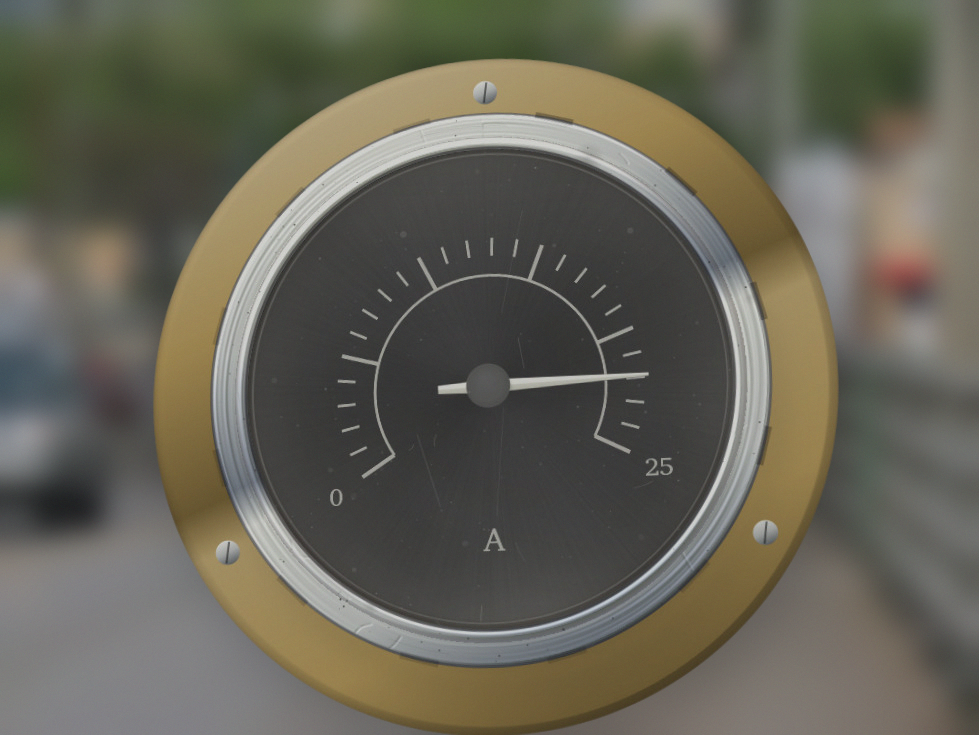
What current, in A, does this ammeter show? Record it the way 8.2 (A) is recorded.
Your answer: 22 (A)
